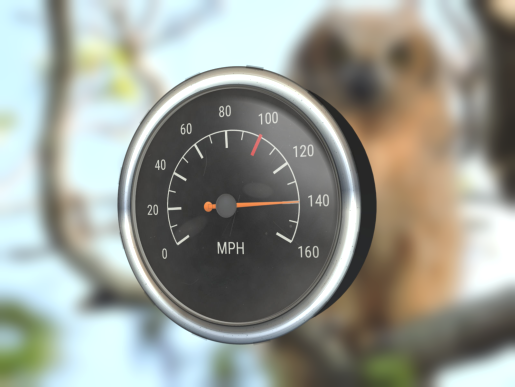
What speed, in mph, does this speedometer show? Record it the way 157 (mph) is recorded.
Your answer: 140 (mph)
